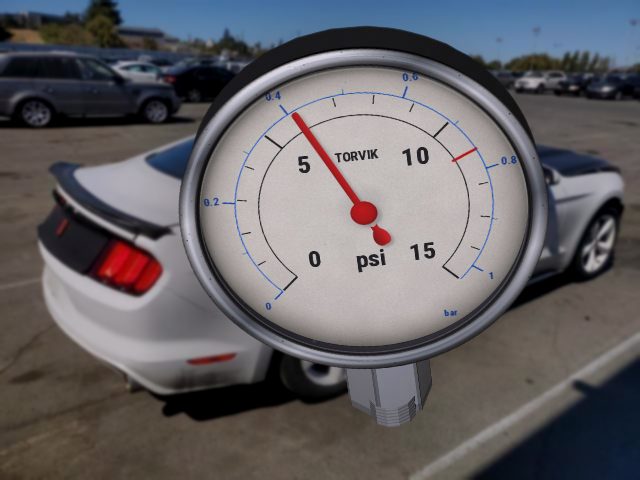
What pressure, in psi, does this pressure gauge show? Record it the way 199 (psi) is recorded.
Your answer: 6 (psi)
